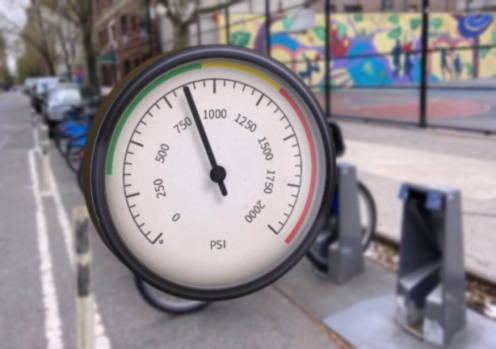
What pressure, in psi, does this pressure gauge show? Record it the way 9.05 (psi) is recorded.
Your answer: 850 (psi)
